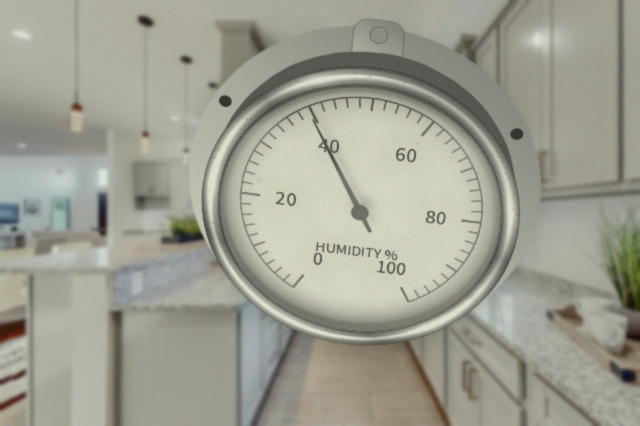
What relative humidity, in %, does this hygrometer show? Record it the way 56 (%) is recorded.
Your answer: 40 (%)
